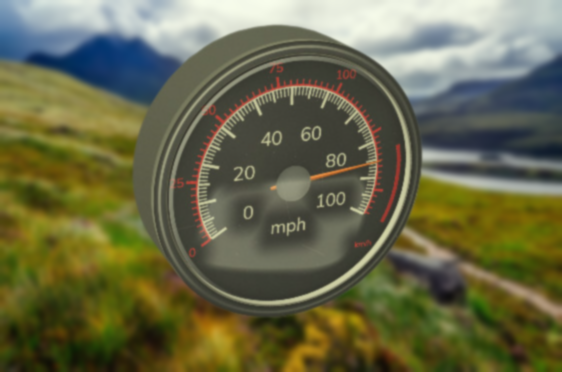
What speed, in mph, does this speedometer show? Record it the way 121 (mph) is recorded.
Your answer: 85 (mph)
